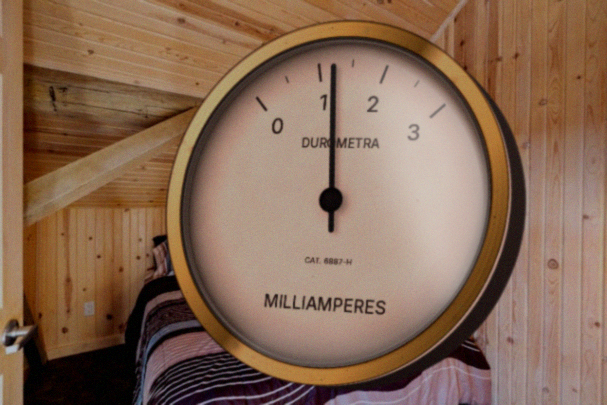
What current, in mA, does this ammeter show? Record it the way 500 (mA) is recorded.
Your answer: 1.25 (mA)
